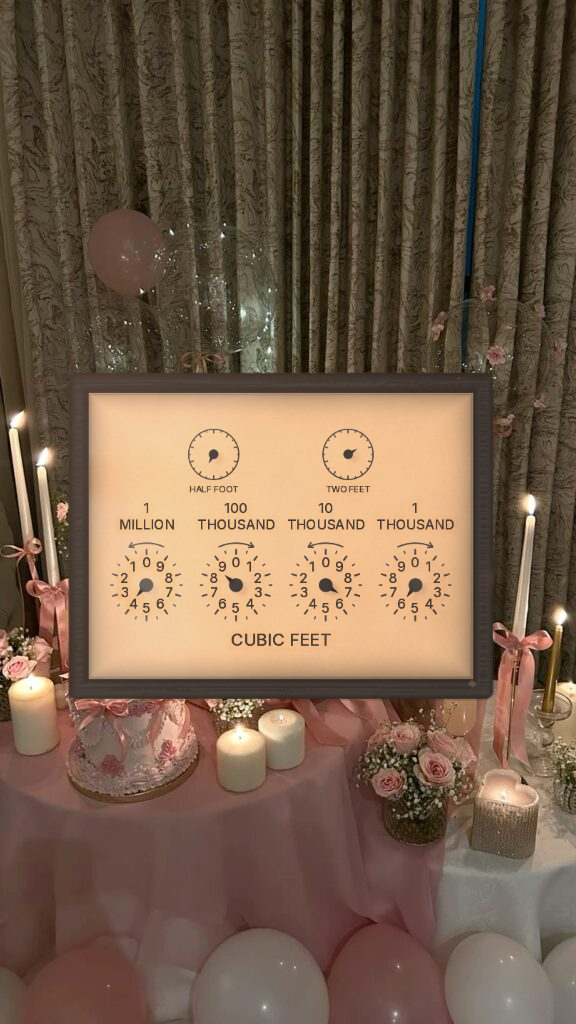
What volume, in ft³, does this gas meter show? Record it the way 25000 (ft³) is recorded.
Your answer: 386600 (ft³)
